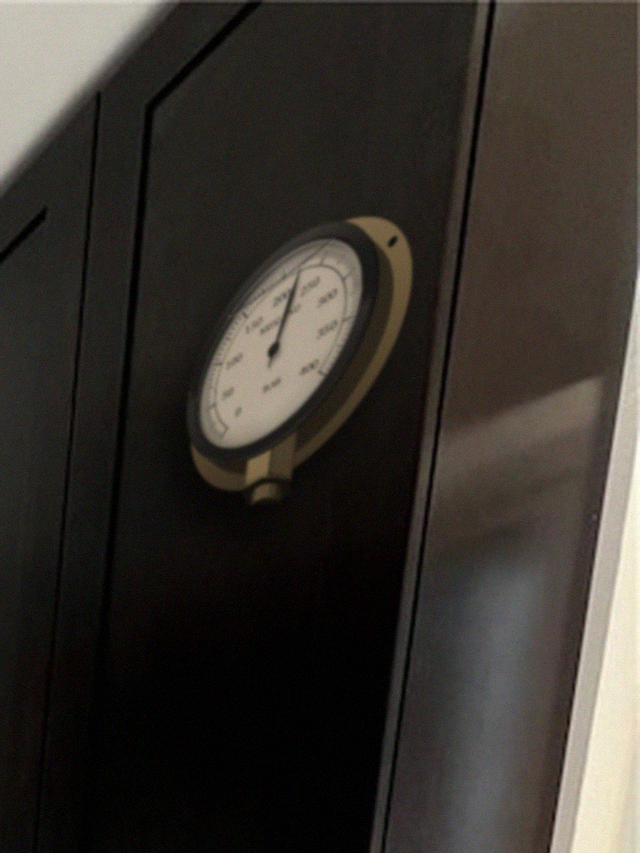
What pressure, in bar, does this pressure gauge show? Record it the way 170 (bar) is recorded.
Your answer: 225 (bar)
